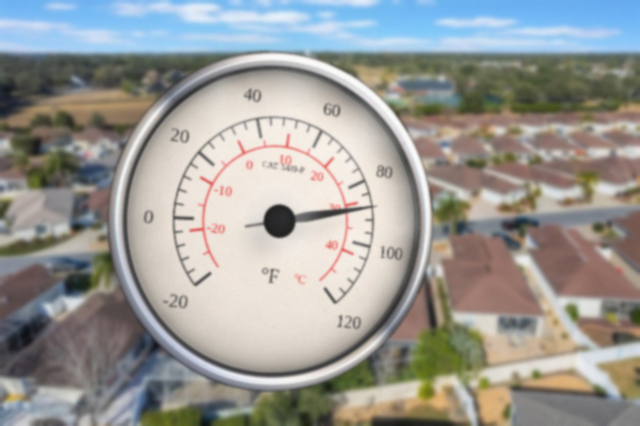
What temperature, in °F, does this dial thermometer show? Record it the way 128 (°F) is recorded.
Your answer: 88 (°F)
